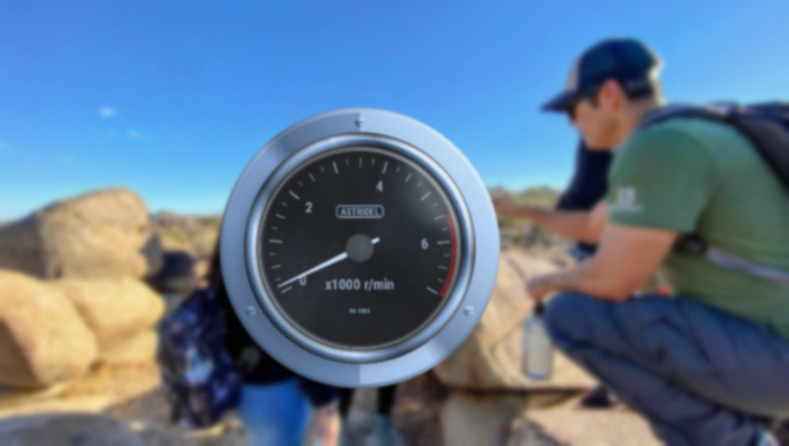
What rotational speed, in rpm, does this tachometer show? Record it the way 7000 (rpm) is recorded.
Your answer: 125 (rpm)
